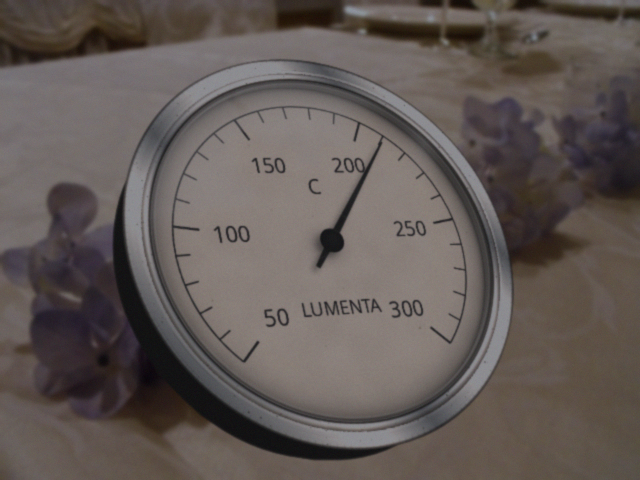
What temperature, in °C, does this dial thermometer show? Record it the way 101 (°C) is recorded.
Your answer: 210 (°C)
